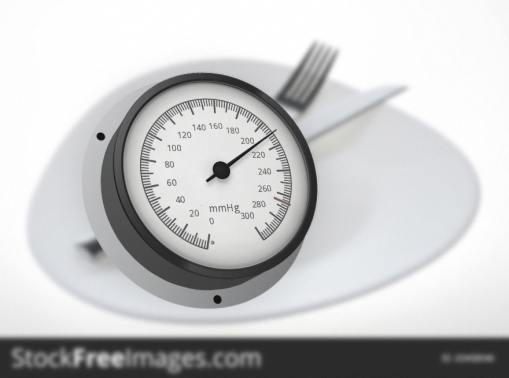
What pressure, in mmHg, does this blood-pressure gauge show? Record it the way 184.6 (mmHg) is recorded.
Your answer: 210 (mmHg)
